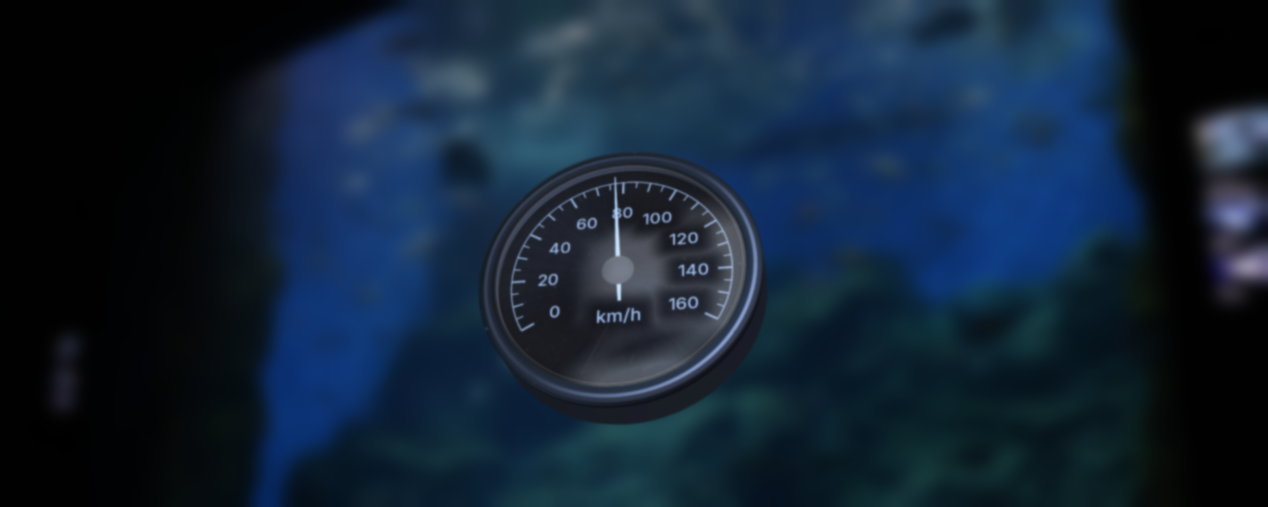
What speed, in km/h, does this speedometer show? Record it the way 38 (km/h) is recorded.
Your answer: 77.5 (km/h)
